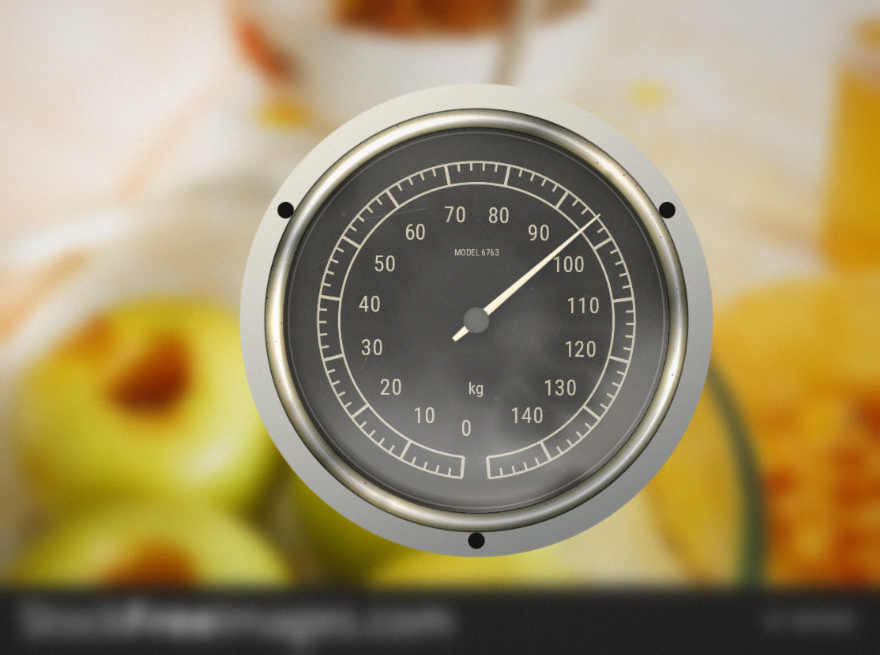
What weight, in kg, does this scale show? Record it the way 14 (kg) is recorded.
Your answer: 96 (kg)
